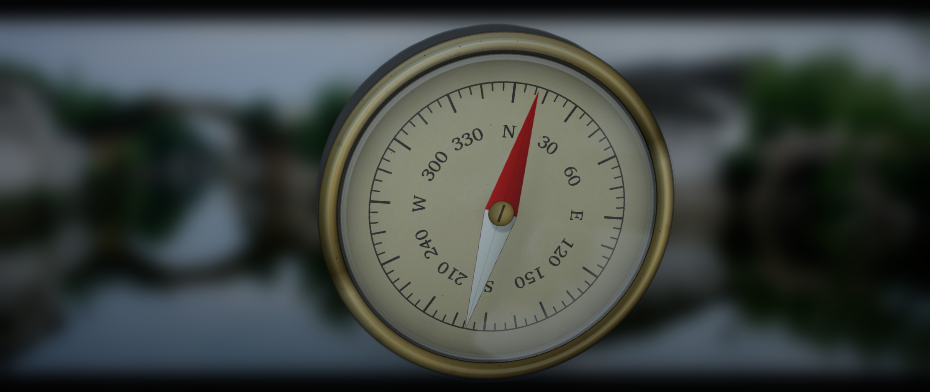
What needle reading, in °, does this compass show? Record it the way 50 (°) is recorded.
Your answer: 10 (°)
